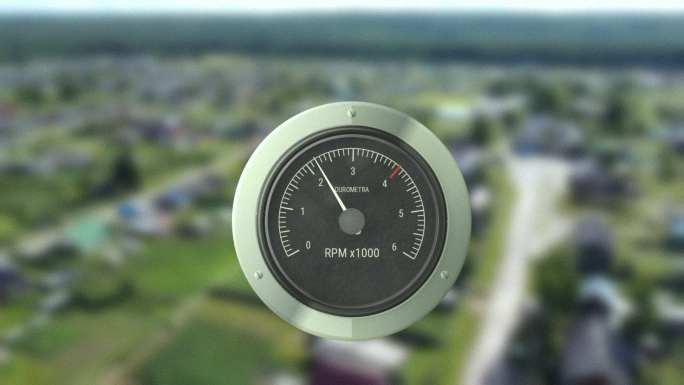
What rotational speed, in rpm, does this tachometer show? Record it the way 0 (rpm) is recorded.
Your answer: 2200 (rpm)
